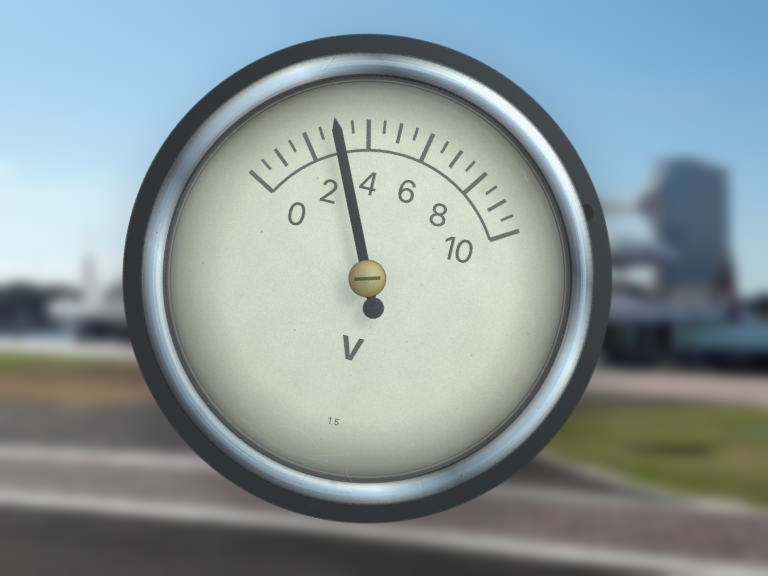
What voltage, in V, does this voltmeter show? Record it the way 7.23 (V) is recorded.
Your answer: 3 (V)
